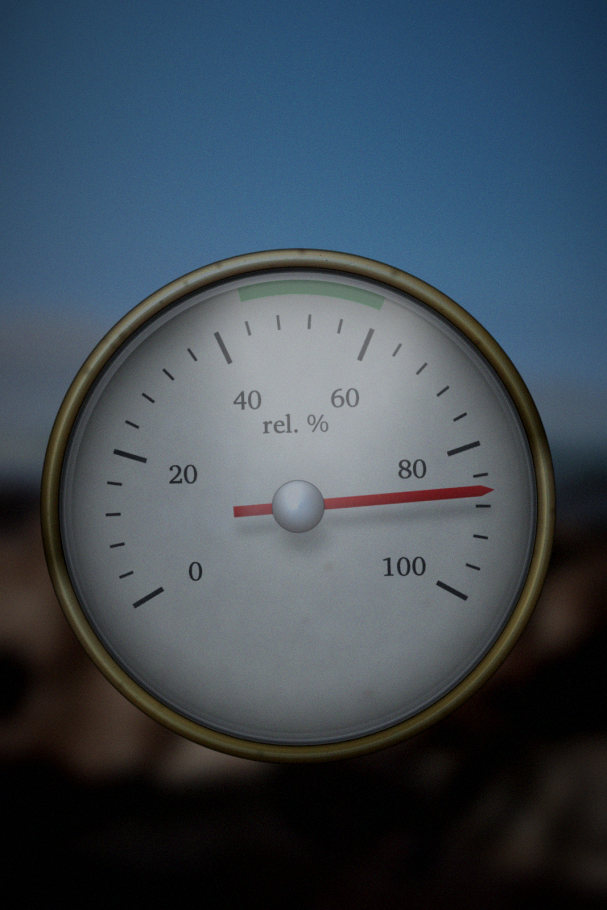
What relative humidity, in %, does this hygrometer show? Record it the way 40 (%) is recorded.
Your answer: 86 (%)
